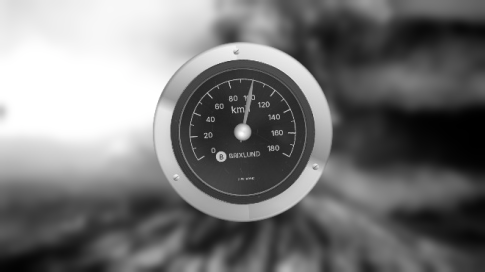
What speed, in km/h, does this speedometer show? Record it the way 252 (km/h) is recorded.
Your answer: 100 (km/h)
